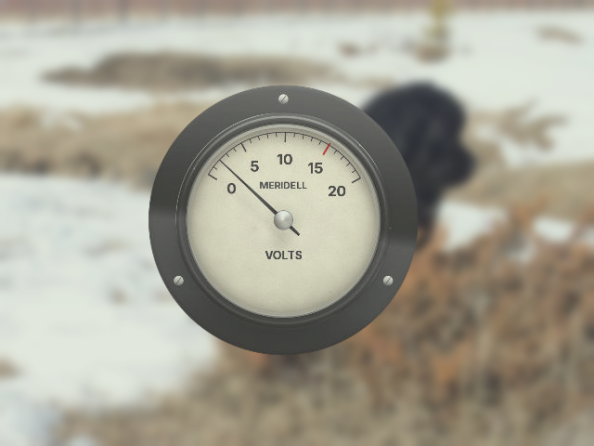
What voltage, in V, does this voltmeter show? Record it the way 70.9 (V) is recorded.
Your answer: 2 (V)
